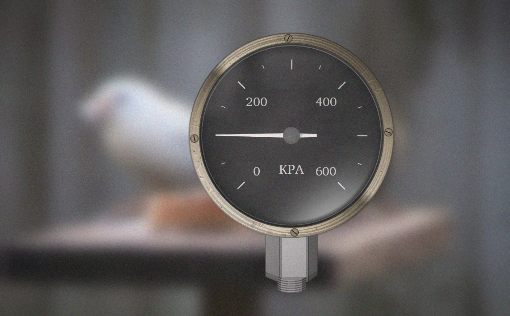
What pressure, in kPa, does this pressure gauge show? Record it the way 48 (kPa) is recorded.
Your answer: 100 (kPa)
